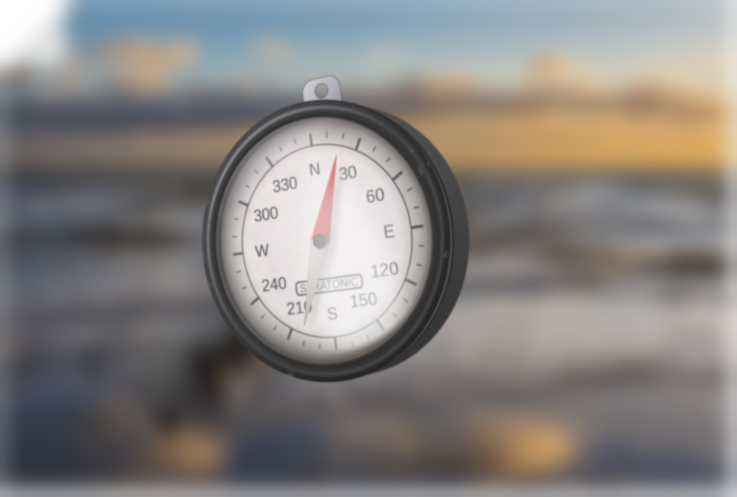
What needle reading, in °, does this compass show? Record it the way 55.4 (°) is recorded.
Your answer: 20 (°)
